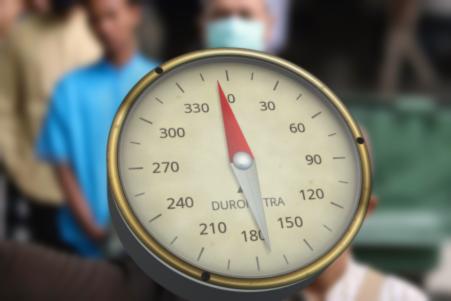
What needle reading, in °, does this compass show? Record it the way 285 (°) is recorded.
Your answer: 352.5 (°)
